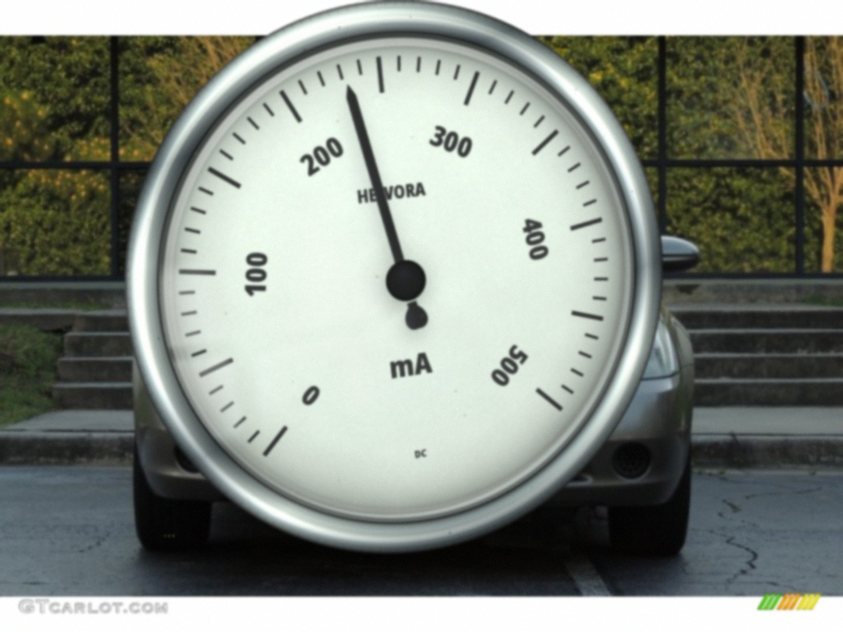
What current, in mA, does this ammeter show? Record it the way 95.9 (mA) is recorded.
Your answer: 230 (mA)
